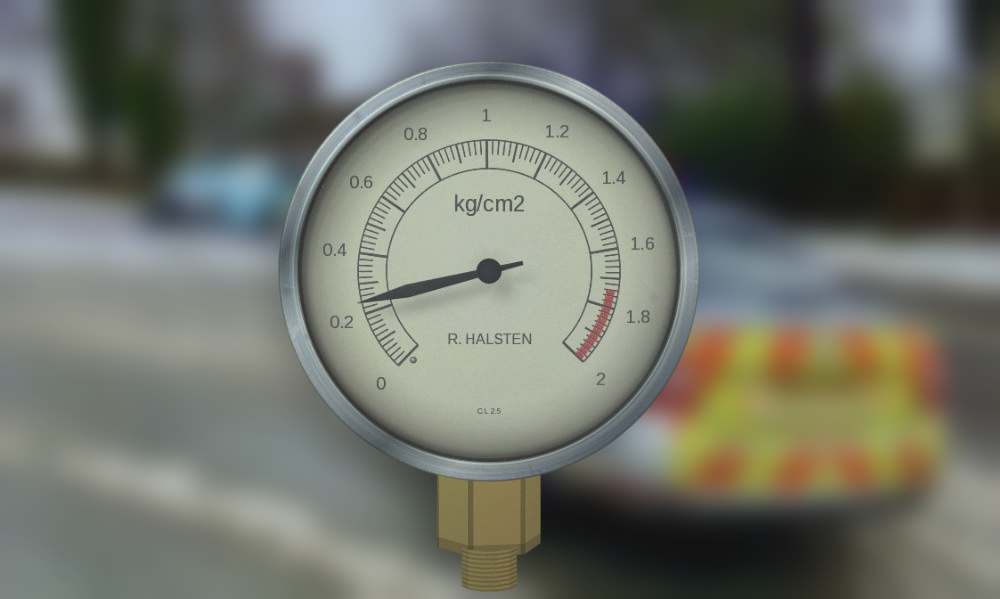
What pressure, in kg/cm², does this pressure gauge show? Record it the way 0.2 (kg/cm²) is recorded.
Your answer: 0.24 (kg/cm²)
